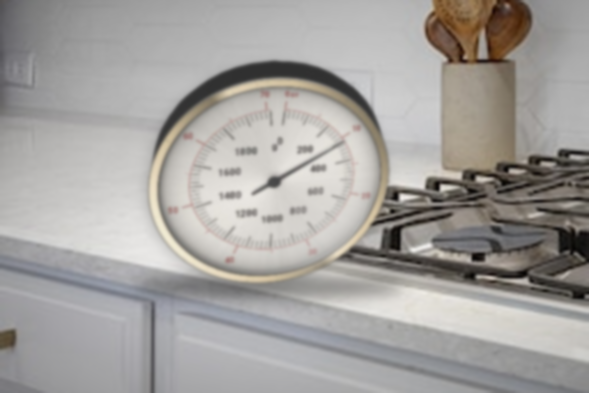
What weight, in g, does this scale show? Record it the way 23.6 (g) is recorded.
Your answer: 300 (g)
